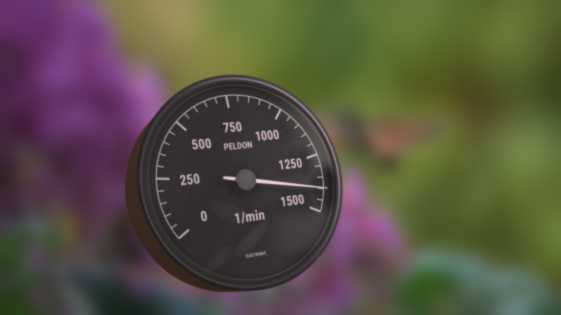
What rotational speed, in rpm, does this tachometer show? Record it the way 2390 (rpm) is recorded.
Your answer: 1400 (rpm)
